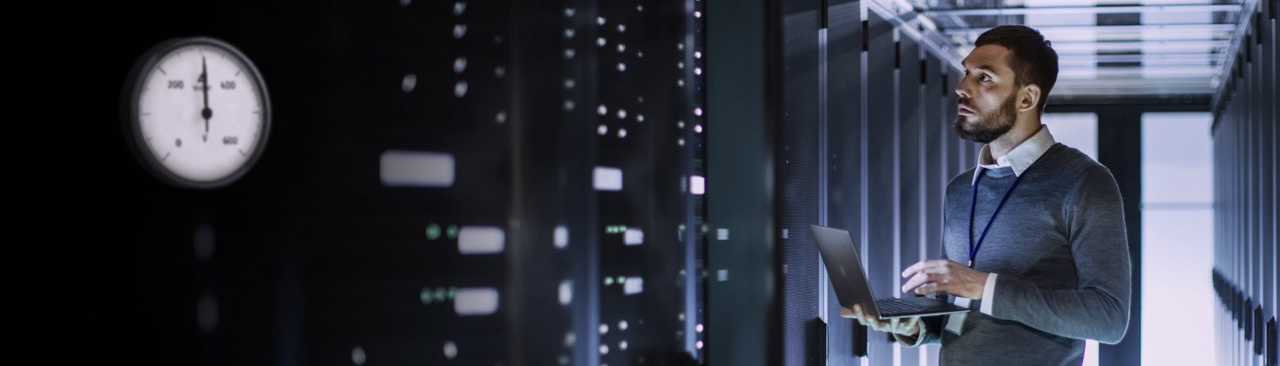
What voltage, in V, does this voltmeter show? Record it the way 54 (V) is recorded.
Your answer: 300 (V)
